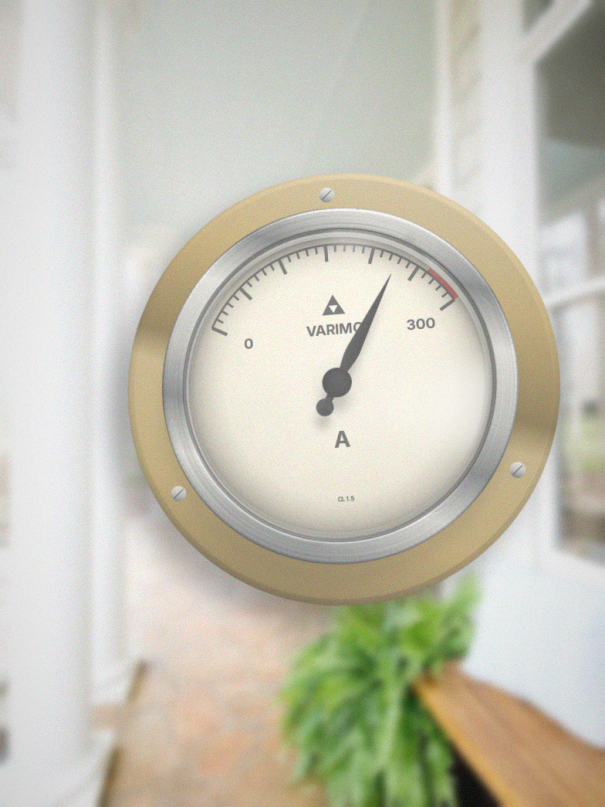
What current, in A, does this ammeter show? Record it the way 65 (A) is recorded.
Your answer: 230 (A)
